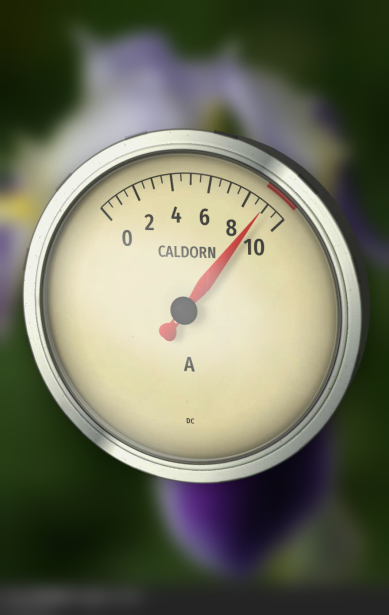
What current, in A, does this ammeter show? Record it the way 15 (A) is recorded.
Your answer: 9 (A)
